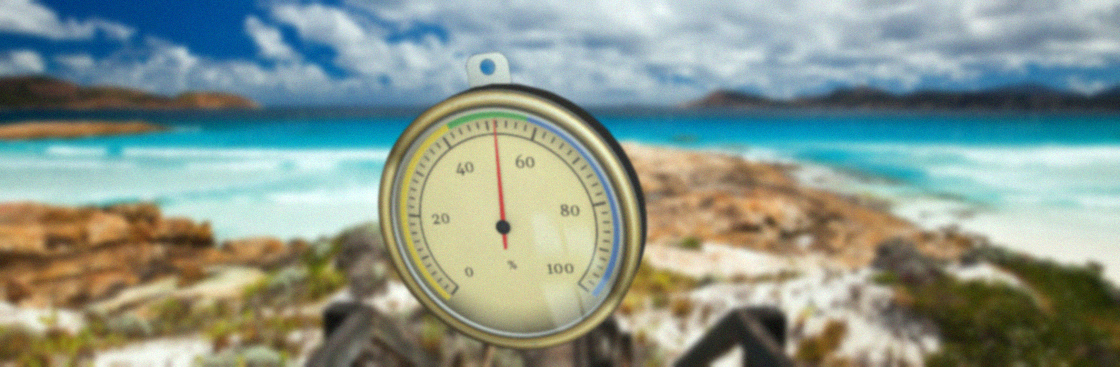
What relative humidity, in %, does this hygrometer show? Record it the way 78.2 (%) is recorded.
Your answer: 52 (%)
